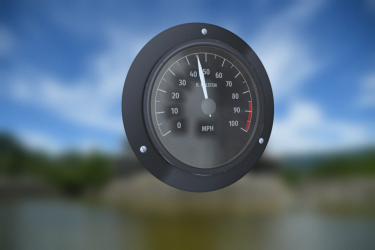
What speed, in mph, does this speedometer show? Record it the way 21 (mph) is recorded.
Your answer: 45 (mph)
